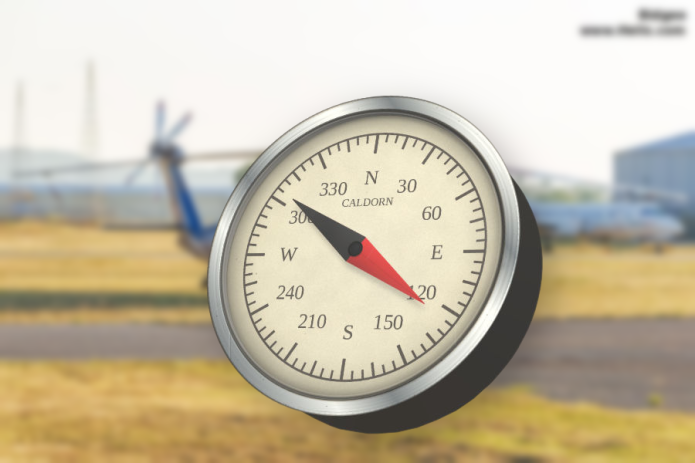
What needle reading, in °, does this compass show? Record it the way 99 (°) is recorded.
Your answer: 125 (°)
